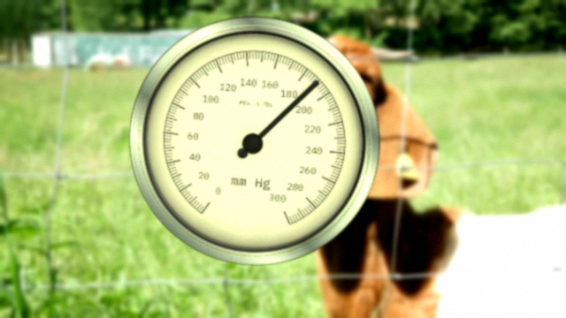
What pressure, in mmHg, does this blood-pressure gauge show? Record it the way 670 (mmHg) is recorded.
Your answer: 190 (mmHg)
